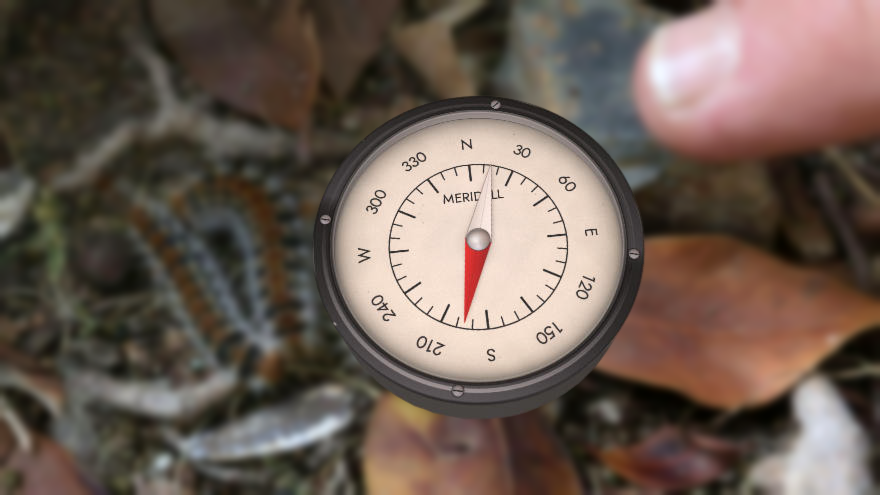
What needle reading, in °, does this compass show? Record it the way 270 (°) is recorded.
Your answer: 195 (°)
